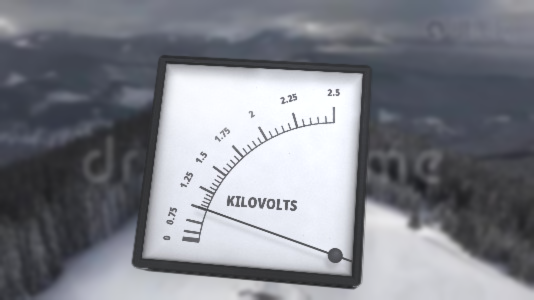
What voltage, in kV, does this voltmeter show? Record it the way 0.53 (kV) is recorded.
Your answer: 1 (kV)
